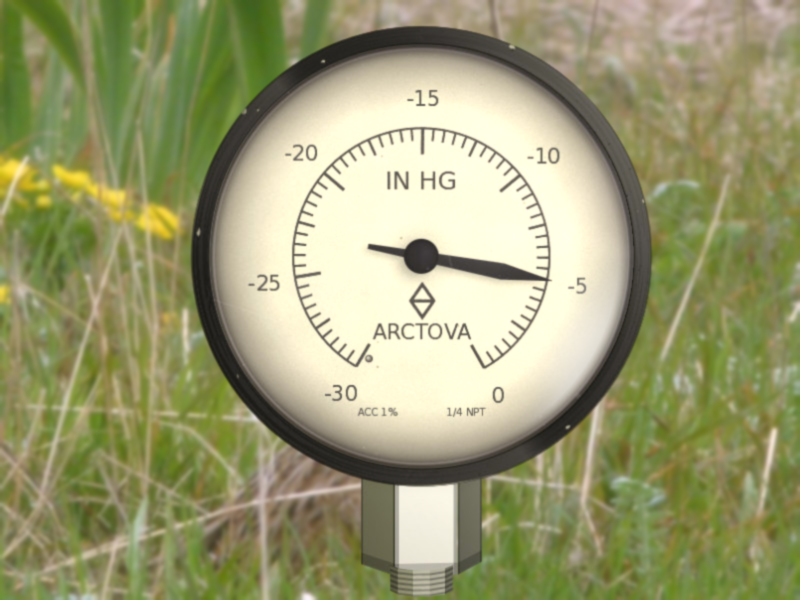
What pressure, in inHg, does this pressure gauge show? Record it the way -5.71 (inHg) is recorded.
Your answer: -5 (inHg)
